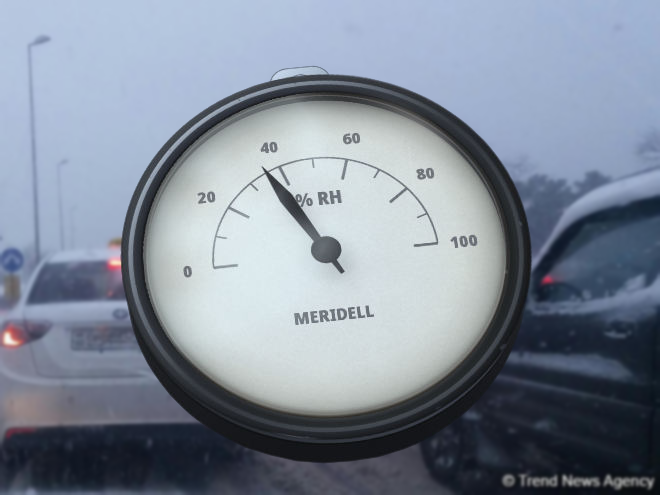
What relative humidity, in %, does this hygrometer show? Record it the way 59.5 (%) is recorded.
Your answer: 35 (%)
